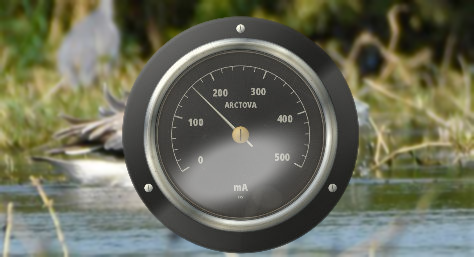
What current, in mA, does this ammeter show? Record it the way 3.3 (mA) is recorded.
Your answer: 160 (mA)
